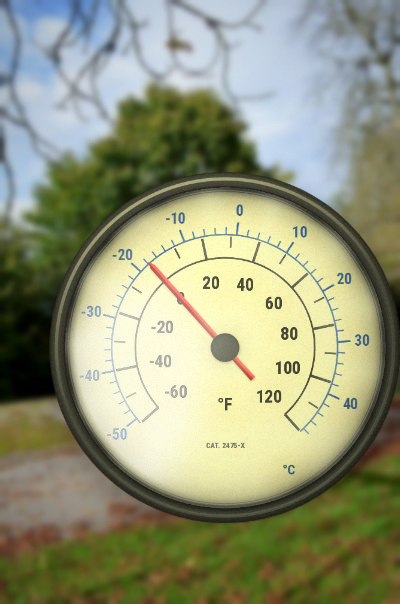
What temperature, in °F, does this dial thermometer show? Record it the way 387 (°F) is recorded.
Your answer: 0 (°F)
